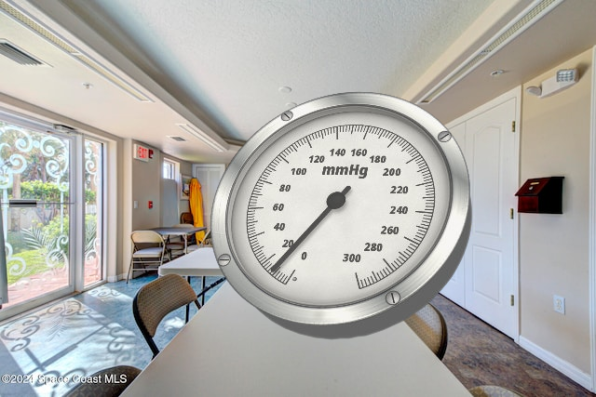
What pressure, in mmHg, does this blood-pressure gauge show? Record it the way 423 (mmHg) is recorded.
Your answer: 10 (mmHg)
